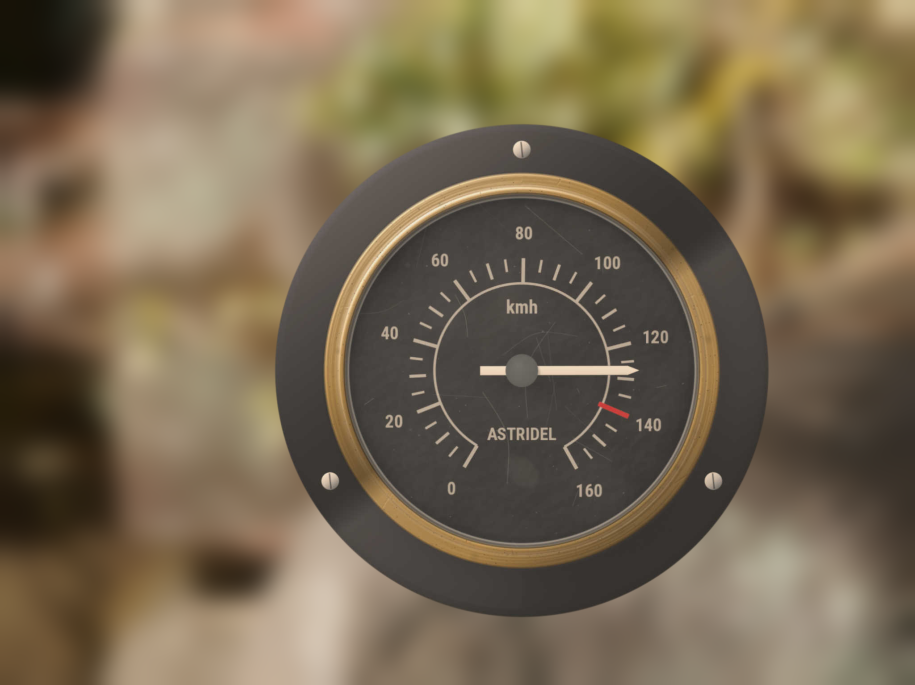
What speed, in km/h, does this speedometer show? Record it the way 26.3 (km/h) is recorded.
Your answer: 127.5 (km/h)
